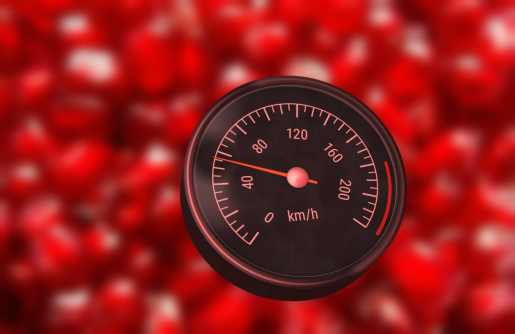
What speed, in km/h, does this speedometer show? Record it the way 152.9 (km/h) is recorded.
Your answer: 55 (km/h)
